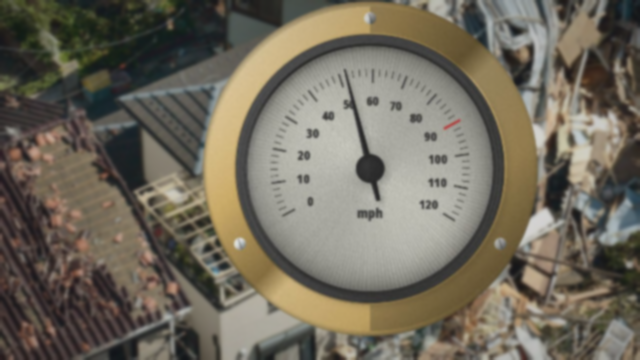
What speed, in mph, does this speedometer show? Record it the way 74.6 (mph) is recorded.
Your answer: 52 (mph)
